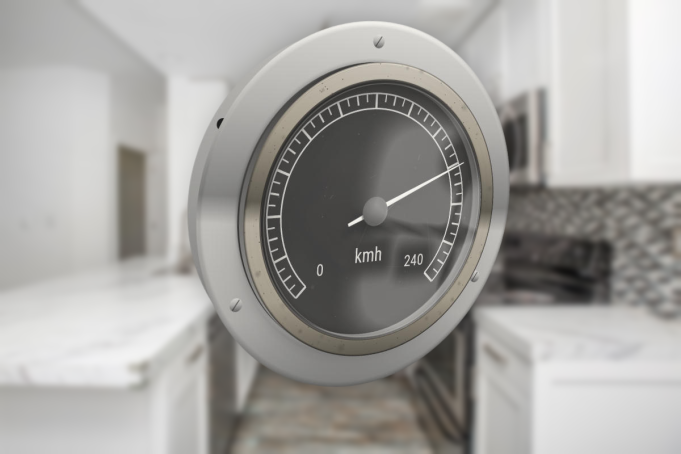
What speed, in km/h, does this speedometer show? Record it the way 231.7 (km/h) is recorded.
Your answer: 180 (km/h)
